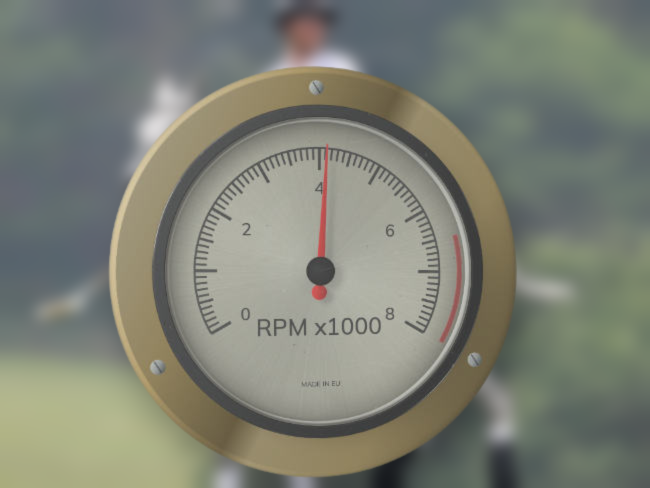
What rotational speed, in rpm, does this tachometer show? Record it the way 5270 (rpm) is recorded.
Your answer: 4100 (rpm)
